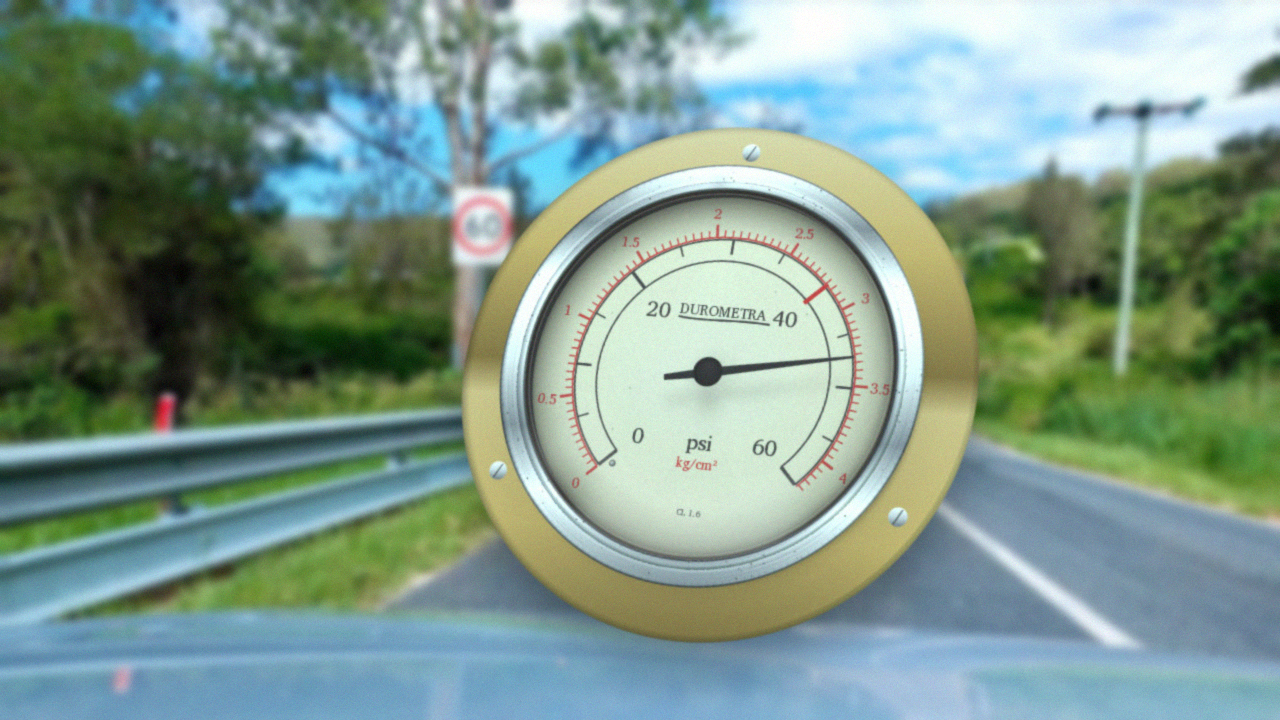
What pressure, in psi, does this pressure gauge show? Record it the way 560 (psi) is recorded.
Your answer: 47.5 (psi)
